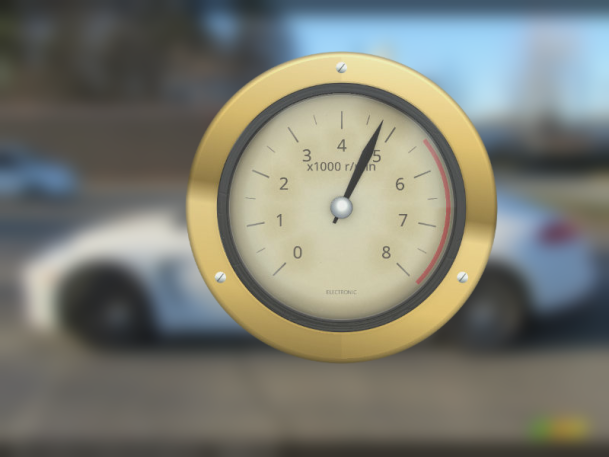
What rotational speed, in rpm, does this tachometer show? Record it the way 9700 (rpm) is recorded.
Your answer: 4750 (rpm)
